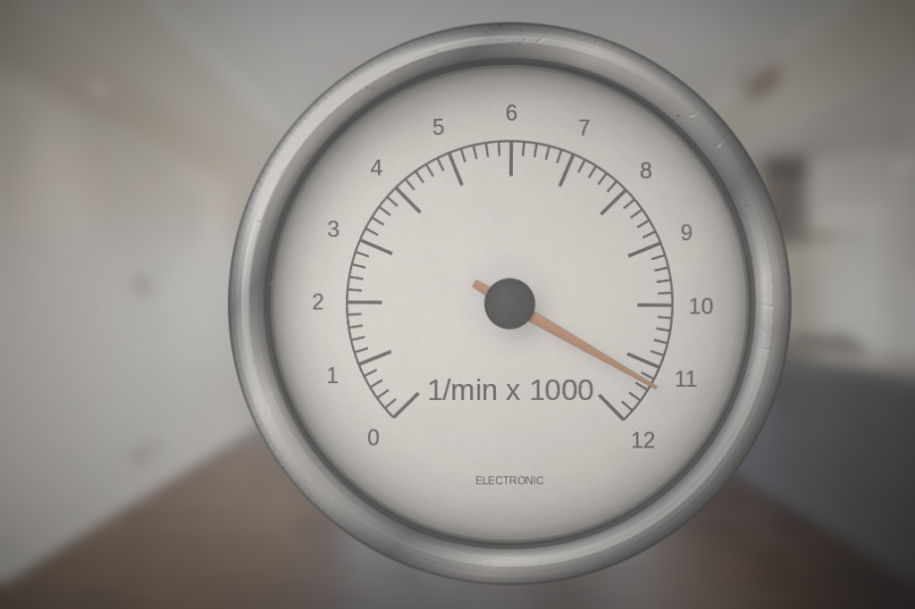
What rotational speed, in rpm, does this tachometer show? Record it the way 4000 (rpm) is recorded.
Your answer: 11300 (rpm)
